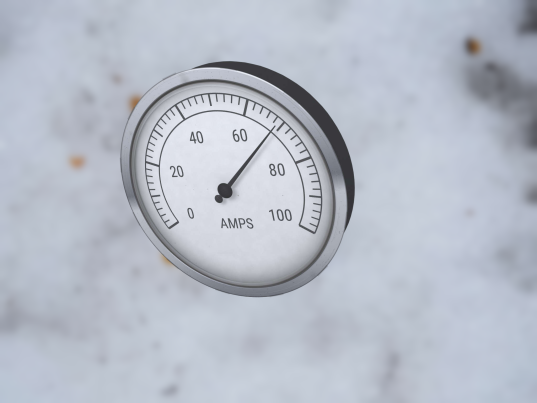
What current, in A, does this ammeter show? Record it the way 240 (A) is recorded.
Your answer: 69 (A)
